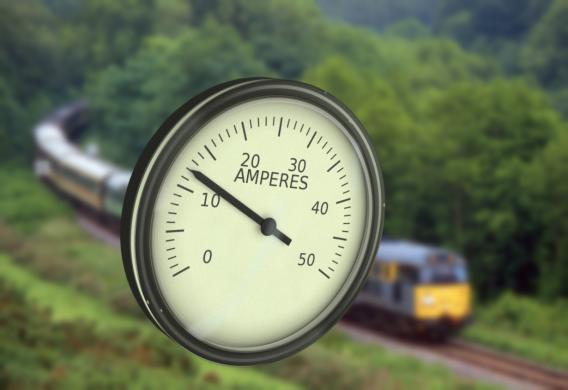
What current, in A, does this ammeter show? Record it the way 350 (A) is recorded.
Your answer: 12 (A)
